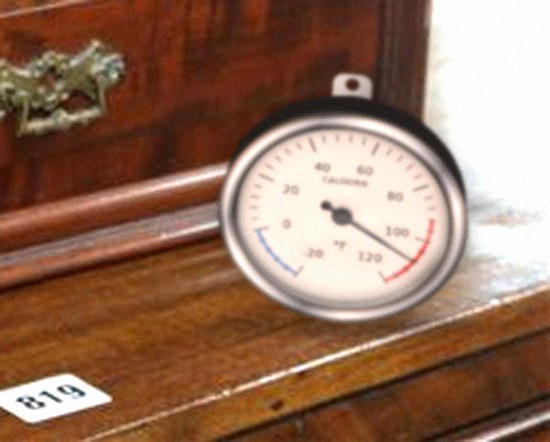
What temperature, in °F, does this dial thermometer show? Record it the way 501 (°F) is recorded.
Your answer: 108 (°F)
